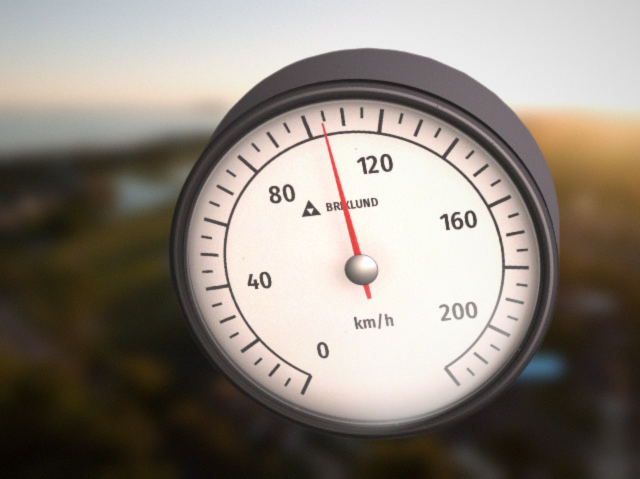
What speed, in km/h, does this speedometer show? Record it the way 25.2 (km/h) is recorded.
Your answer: 105 (km/h)
